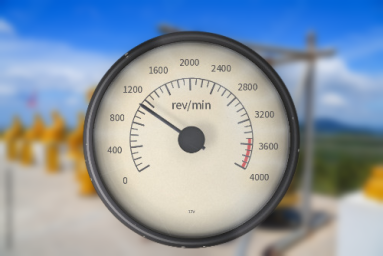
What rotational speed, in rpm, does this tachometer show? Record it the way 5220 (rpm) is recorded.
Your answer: 1100 (rpm)
